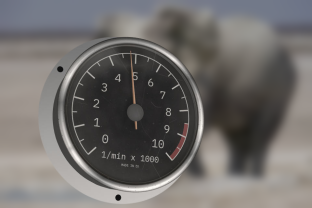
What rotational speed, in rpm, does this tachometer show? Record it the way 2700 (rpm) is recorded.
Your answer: 4750 (rpm)
